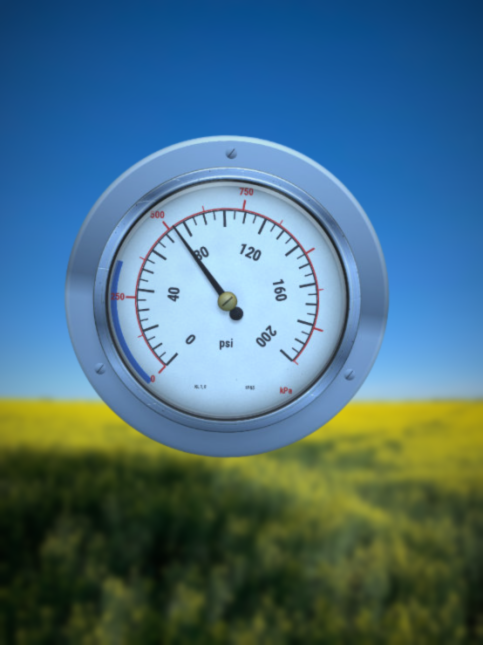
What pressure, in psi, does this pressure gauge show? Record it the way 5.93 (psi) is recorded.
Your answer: 75 (psi)
